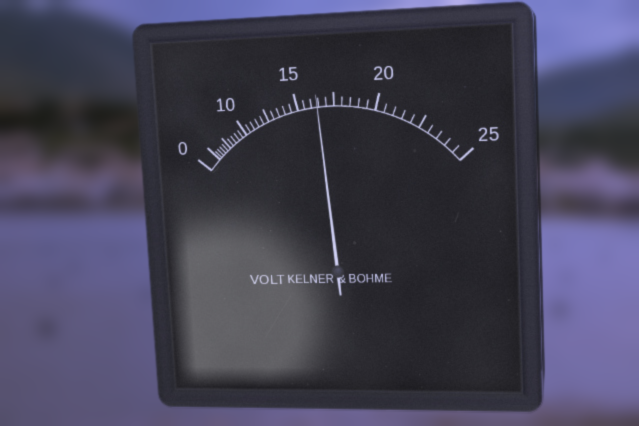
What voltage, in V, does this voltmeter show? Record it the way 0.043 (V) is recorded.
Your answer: 16.5 (V)
